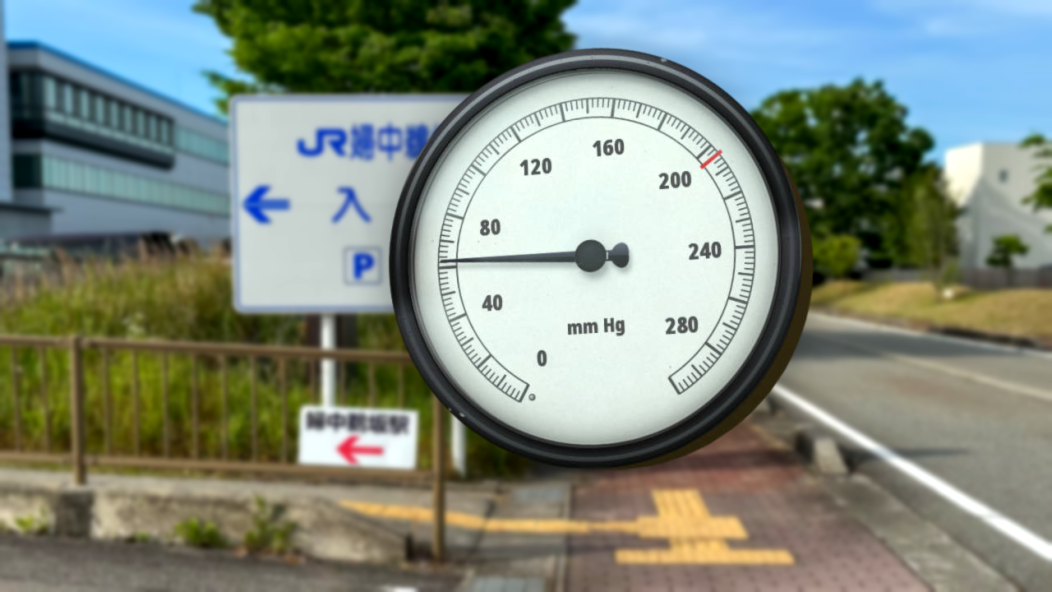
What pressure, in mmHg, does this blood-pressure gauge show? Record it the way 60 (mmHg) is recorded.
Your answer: 62 (mmHg)
